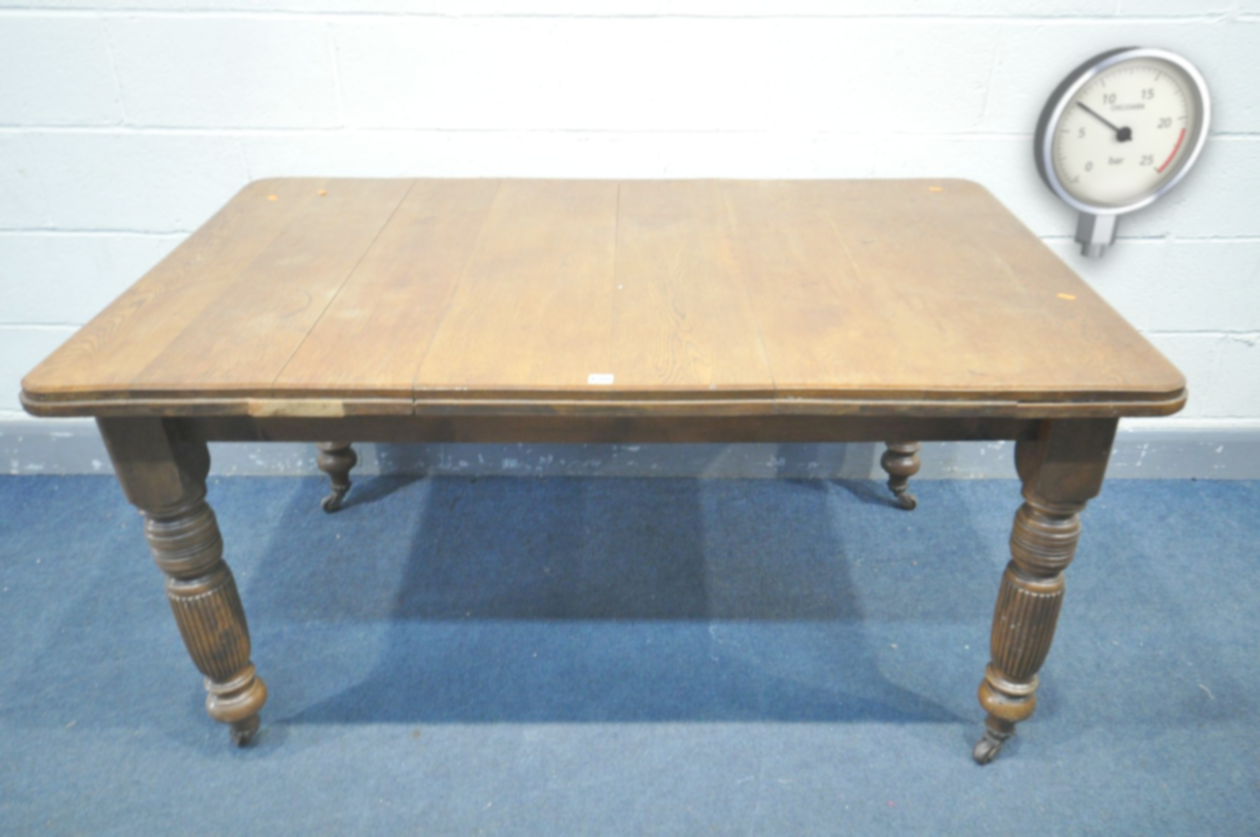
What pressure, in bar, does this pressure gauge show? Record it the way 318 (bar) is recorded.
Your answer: 7.5 (bar)
